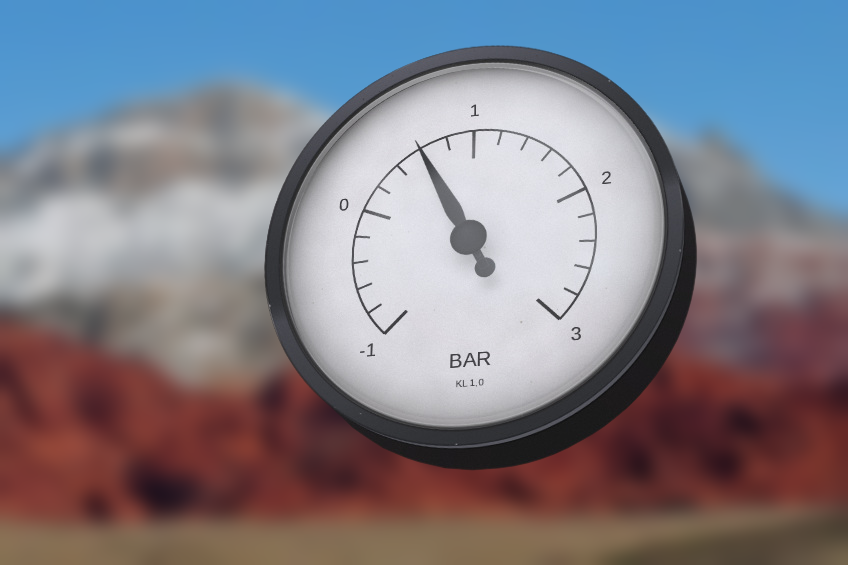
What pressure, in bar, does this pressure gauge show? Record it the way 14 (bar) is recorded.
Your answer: 0.6 (bar)
